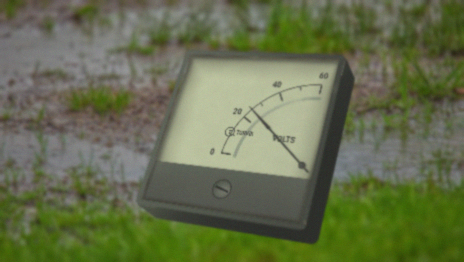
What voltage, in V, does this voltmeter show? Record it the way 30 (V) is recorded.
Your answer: 25 (V)
